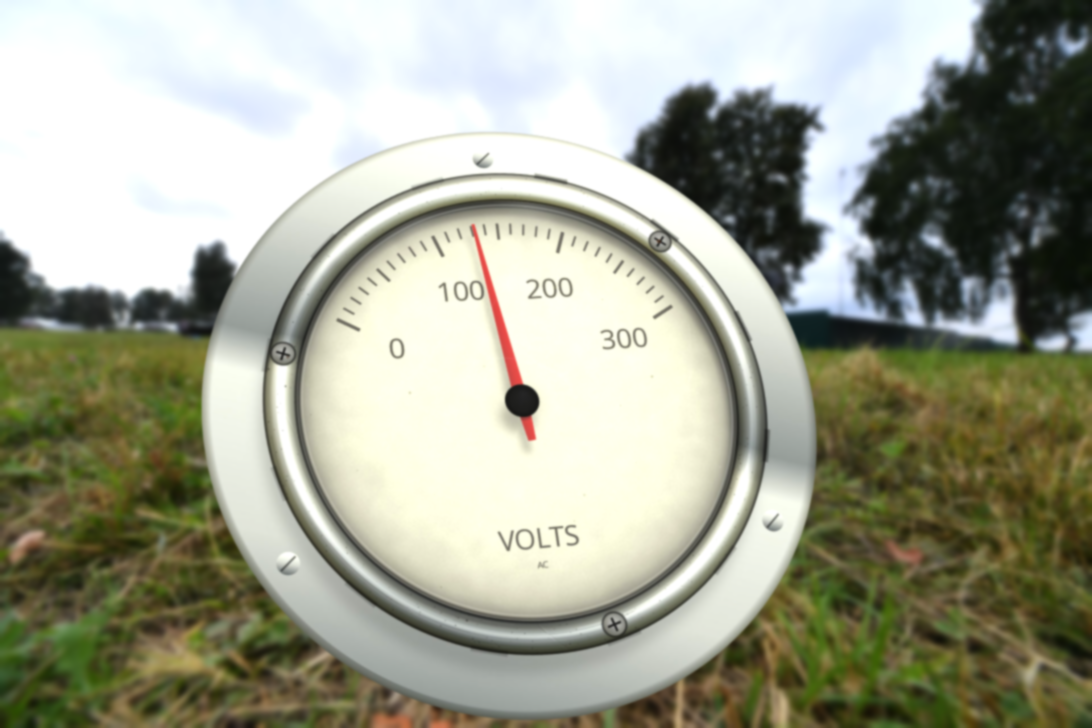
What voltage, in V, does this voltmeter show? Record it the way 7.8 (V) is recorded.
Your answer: 130 (V)
